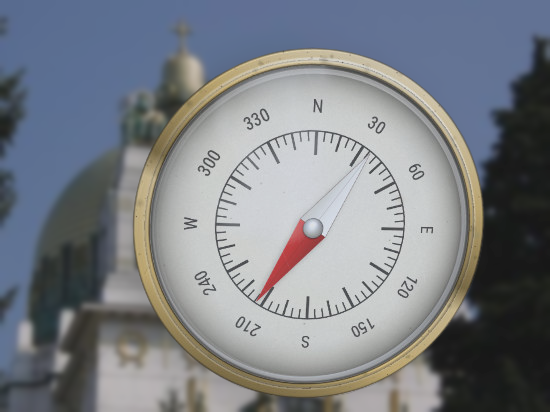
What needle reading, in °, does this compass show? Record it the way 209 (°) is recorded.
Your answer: 215 (°)
